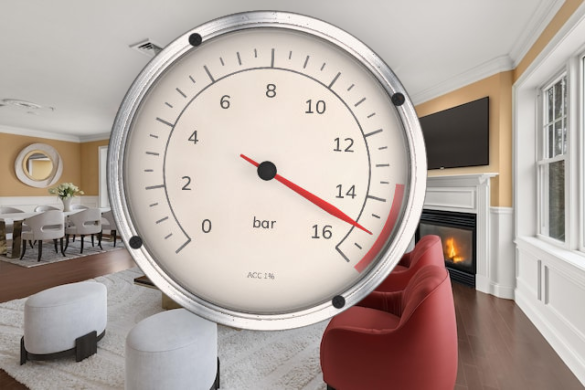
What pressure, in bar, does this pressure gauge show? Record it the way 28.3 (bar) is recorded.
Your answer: 15 (bar)
